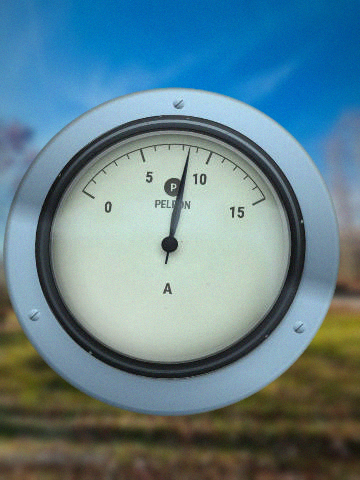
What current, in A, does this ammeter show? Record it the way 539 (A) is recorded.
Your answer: 8.5 (A)
